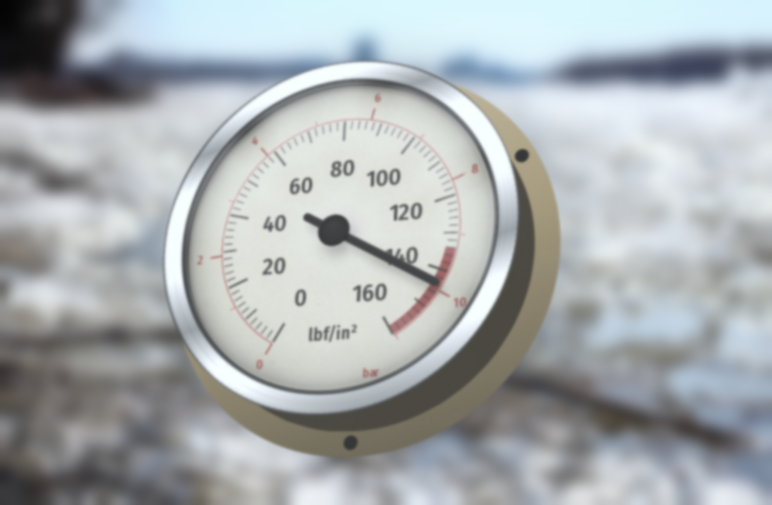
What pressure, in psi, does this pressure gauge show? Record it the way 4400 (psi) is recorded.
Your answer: 144 (psi)
